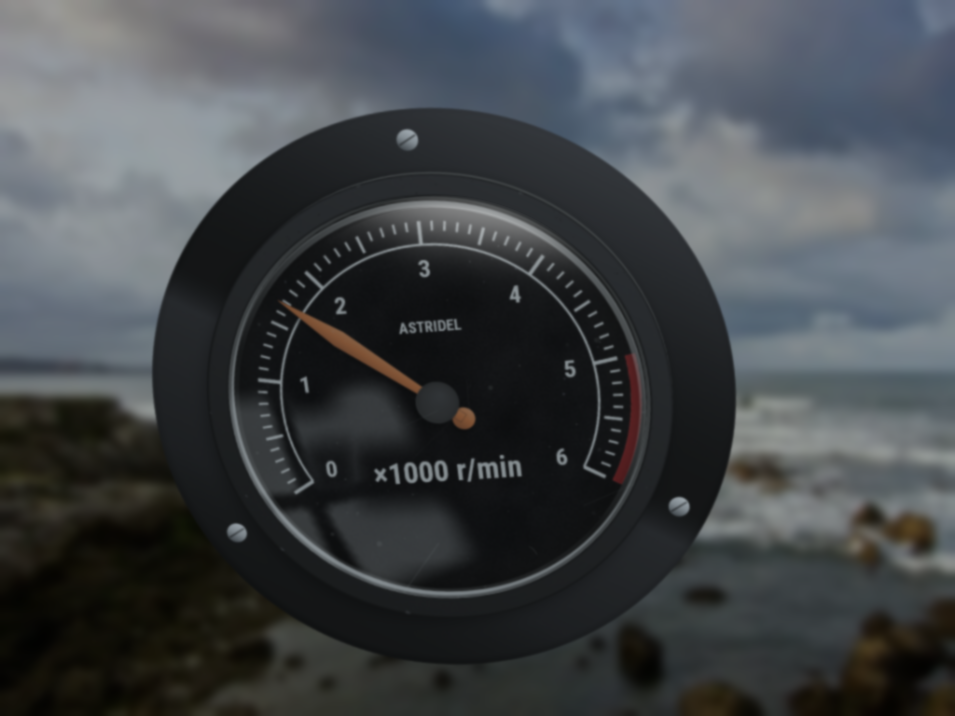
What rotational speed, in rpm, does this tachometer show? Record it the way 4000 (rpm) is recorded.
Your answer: 1700 (rpm)
